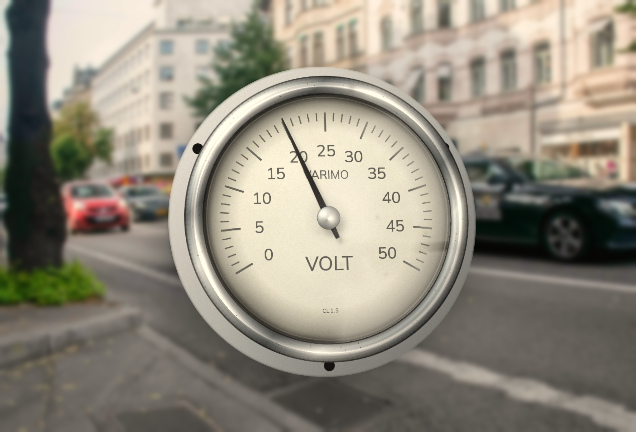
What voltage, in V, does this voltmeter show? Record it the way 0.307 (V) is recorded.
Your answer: 20 (V)
